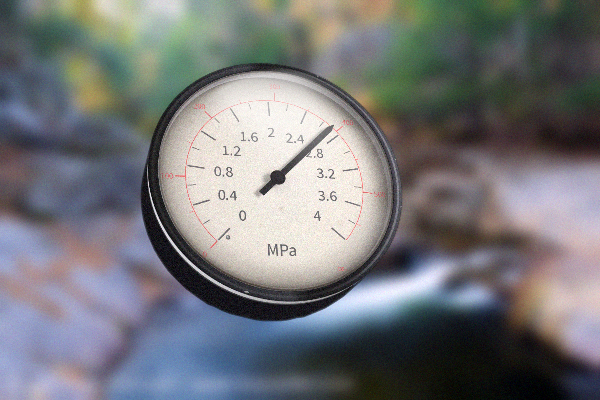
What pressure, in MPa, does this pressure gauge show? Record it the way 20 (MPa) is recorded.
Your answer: 2.7 (MPa)
